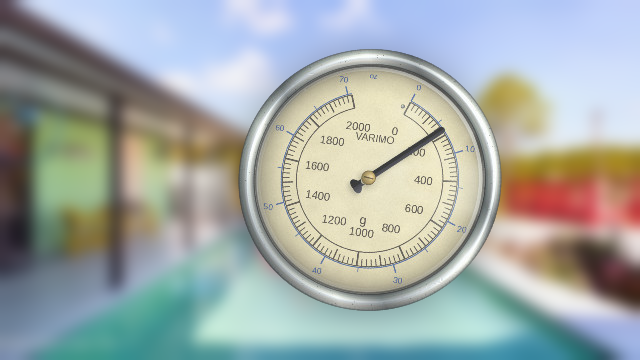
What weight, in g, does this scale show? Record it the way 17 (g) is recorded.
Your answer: 180 (g)
